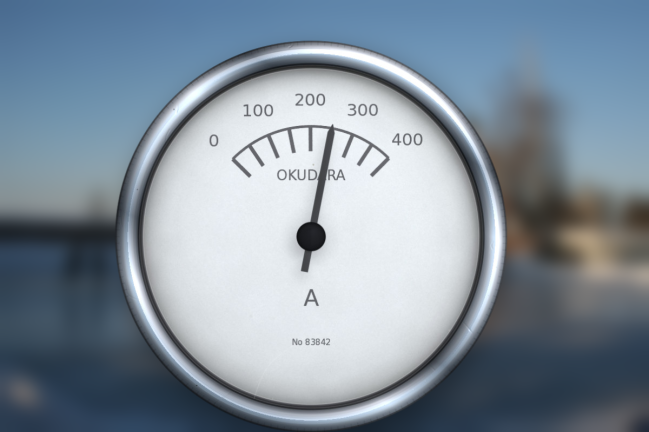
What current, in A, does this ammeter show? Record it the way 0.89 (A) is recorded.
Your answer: 250 (A)
